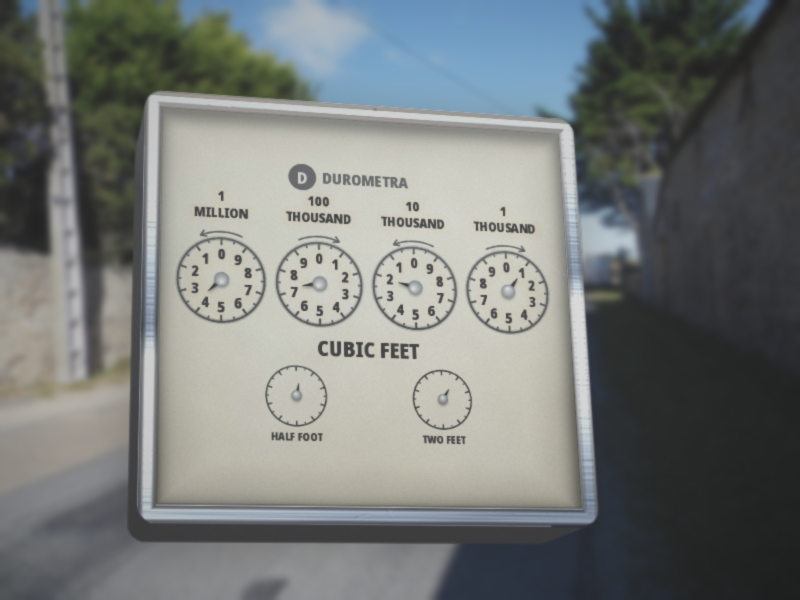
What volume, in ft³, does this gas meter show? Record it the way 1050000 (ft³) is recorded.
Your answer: 372100 (ft³)
